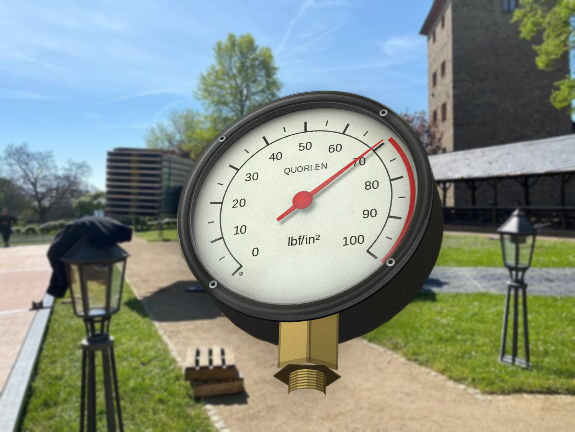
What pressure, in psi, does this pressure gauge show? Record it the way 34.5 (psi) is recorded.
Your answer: 70 (psi)
